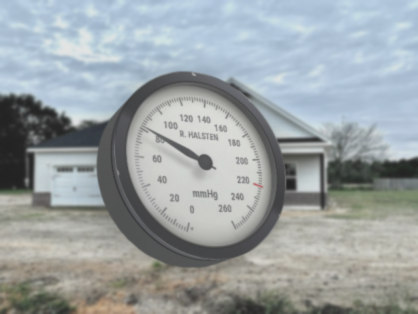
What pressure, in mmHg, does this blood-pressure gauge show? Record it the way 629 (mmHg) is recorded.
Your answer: 80 (mmHg)
